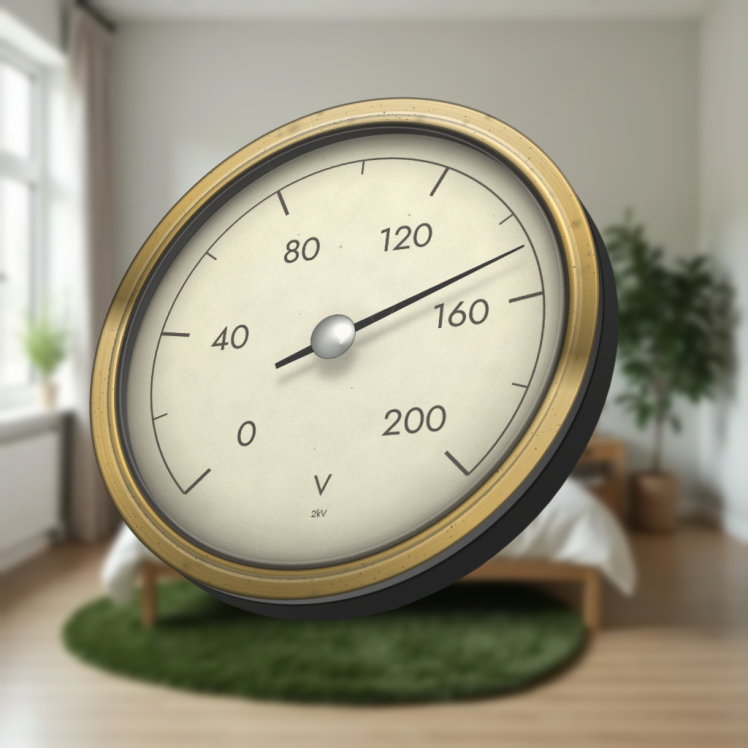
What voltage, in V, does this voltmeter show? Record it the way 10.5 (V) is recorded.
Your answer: 150 (V)
